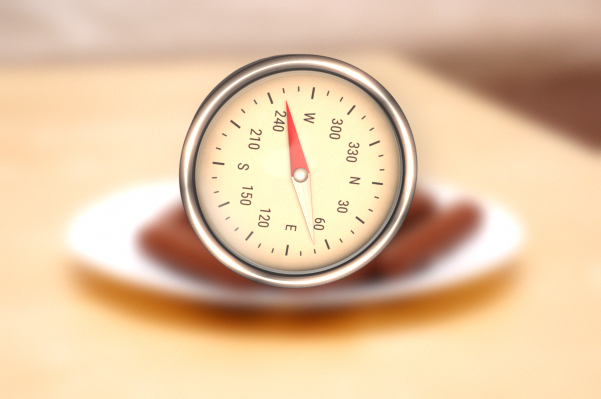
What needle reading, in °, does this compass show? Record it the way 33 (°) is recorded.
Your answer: 250 (°)
